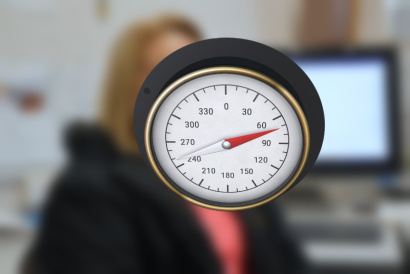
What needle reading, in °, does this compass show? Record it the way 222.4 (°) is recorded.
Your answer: 70 (°)
